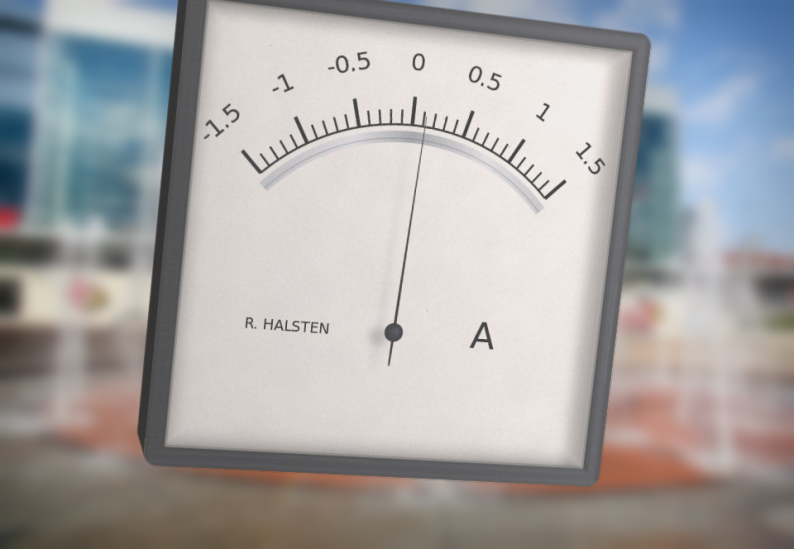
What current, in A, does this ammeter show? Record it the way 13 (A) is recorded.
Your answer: 0.1 (A)
